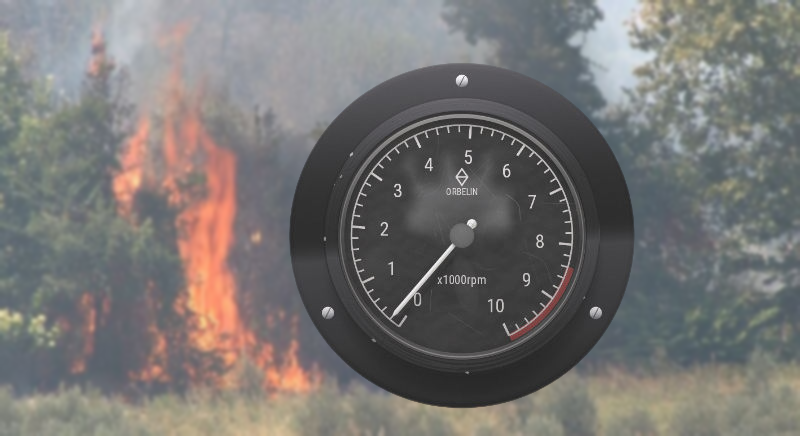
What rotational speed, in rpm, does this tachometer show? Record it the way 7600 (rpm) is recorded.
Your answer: 200 (rpm)
